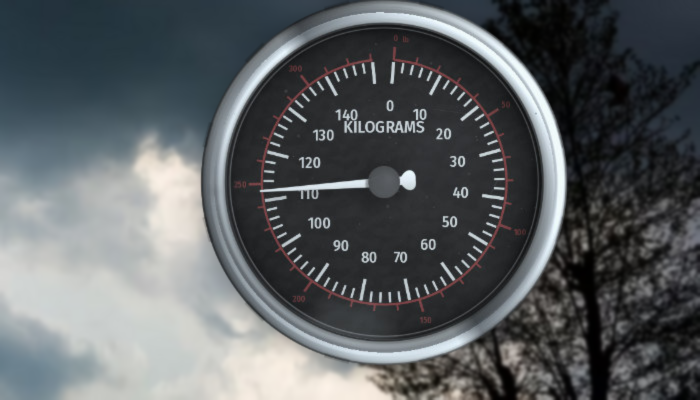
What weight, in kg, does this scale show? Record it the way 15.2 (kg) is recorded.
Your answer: 112 (kg)
